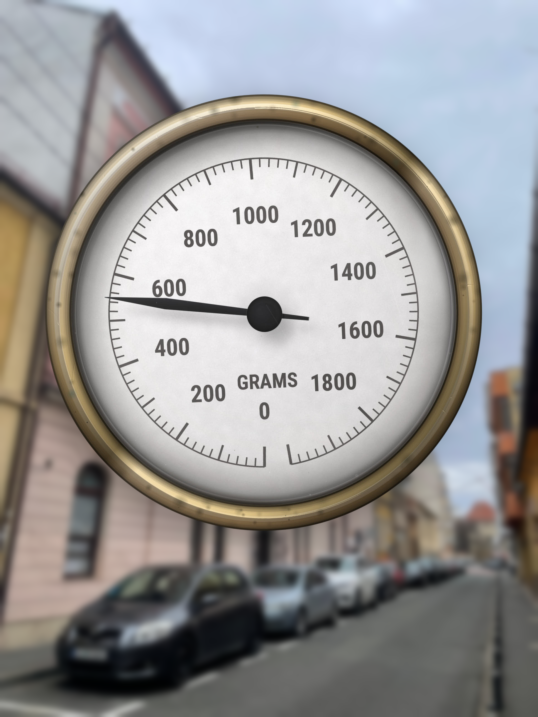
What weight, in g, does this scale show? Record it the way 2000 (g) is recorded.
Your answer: 550 (g)
